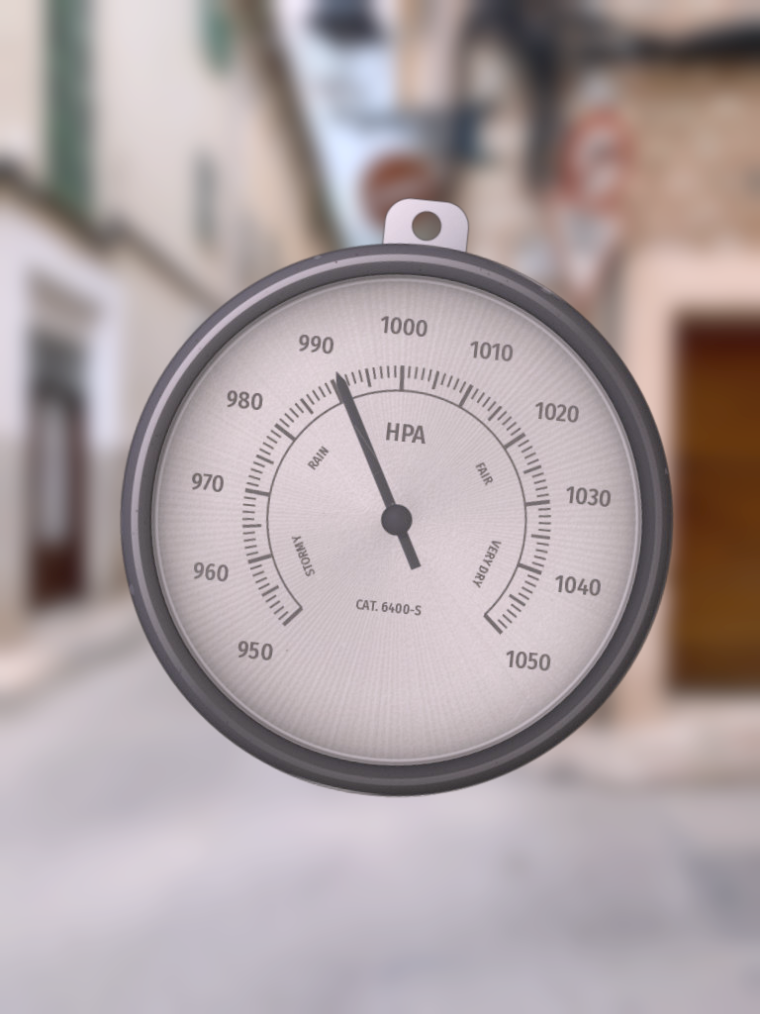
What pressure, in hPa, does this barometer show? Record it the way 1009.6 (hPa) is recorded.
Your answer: 991 (hPa)
